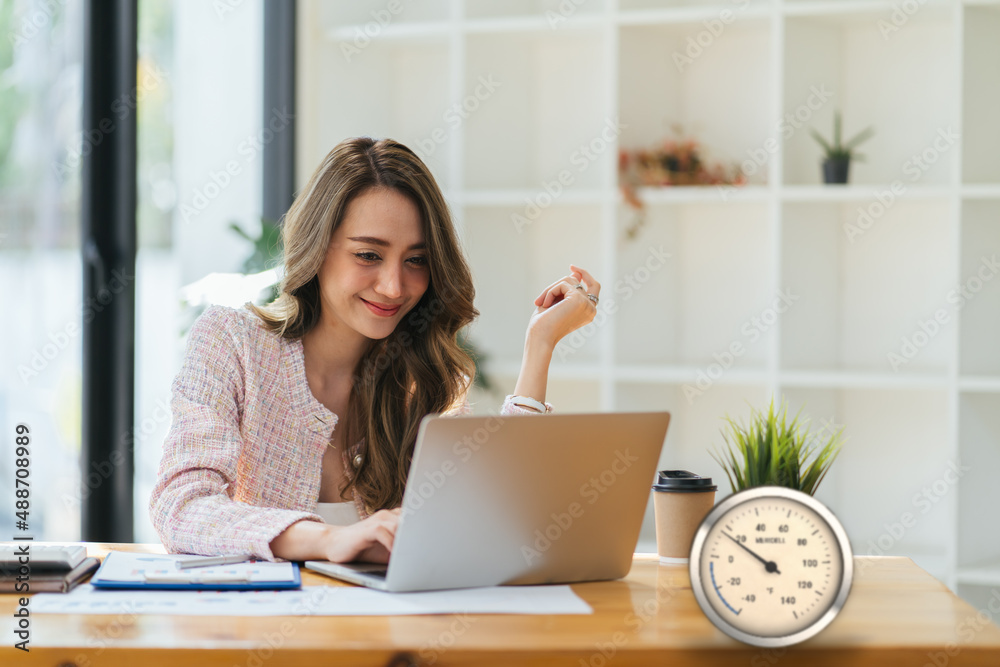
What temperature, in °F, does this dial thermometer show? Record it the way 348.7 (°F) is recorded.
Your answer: 16 (°F)
